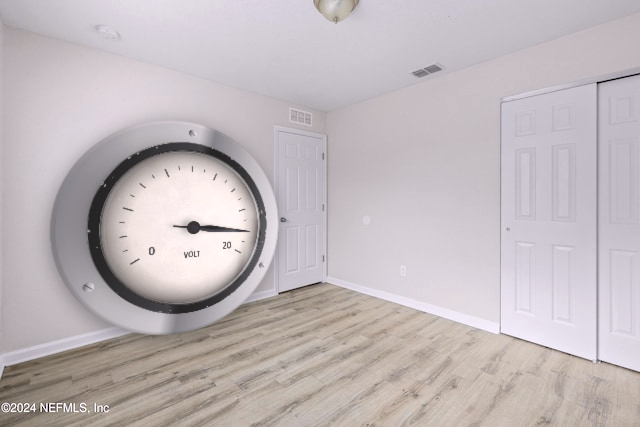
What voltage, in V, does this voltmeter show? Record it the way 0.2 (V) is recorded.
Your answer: 18 (V)
